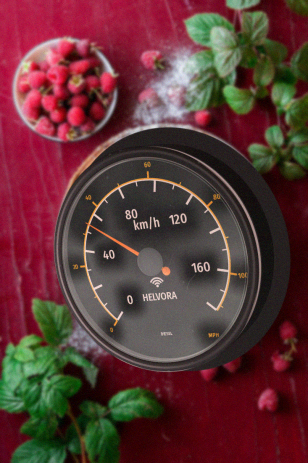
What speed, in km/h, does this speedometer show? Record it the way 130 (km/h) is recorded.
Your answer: 55 (km/h)
